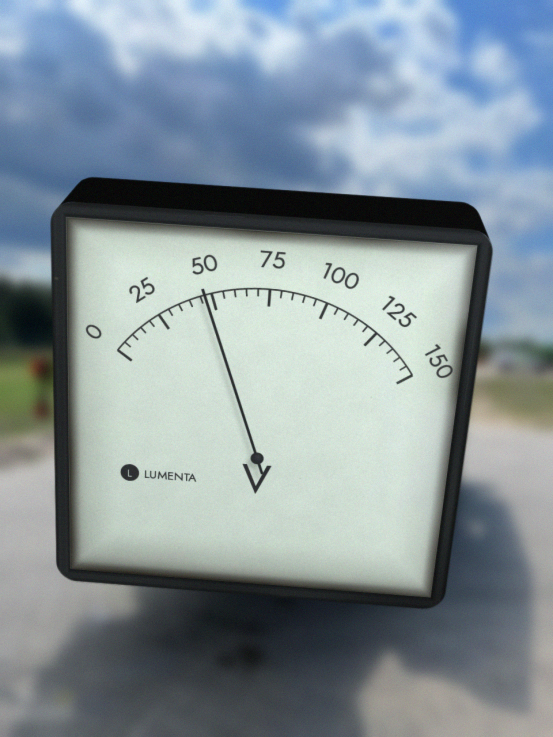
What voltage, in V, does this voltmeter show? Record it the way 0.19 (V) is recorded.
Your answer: 47.5 (V)
